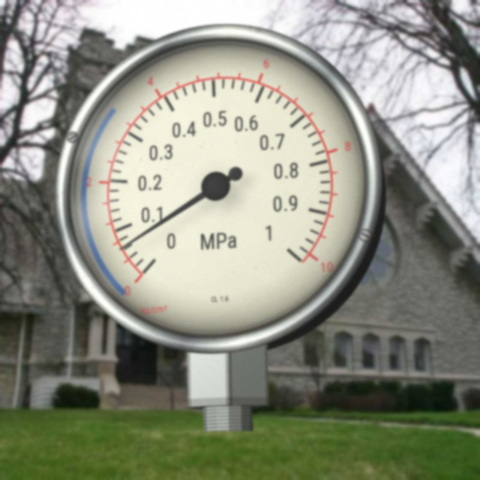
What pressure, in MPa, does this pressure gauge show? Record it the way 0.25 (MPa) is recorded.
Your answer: 0.06 (MPa)
